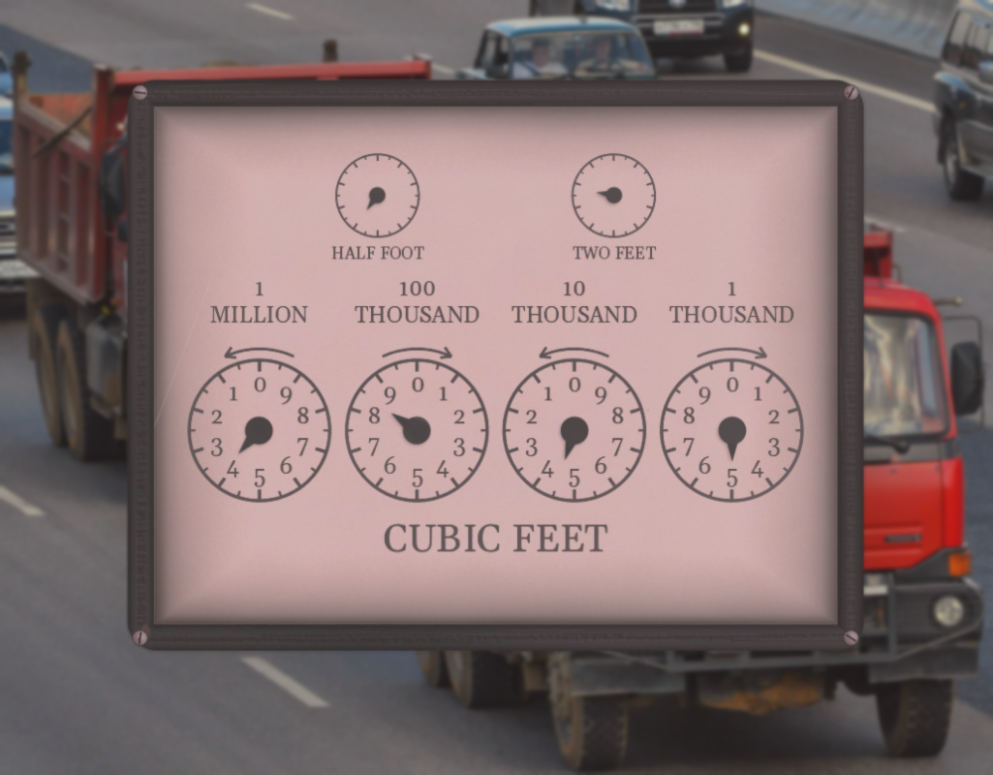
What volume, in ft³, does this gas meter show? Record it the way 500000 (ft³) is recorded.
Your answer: 384500 (ft³)
